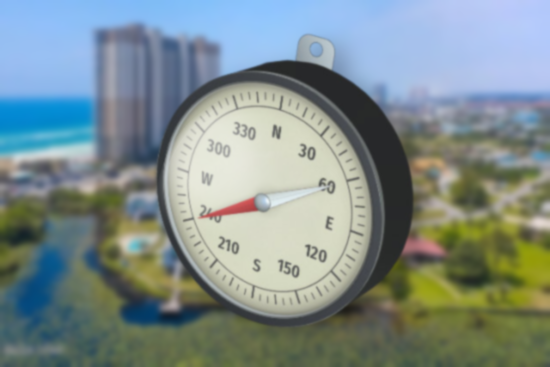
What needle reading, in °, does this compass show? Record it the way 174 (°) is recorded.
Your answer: 240 (°)
